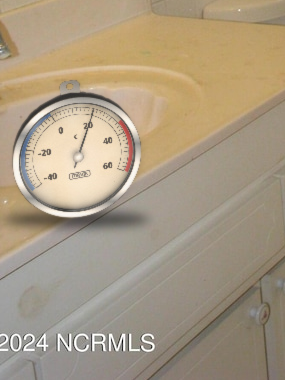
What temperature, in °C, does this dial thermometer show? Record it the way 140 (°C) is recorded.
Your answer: 20 (°C)
